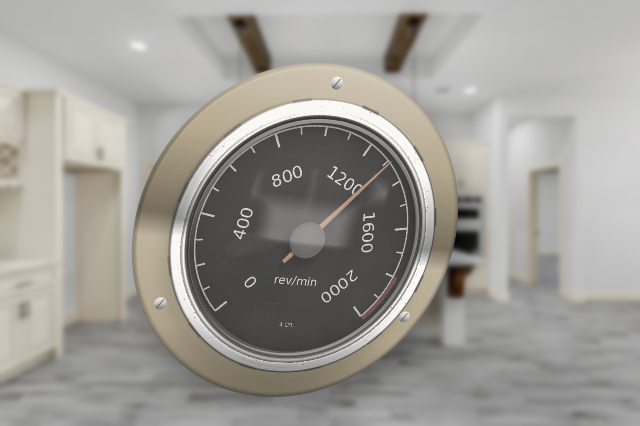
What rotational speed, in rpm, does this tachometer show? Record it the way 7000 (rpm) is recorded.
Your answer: 1300 (rpm)
